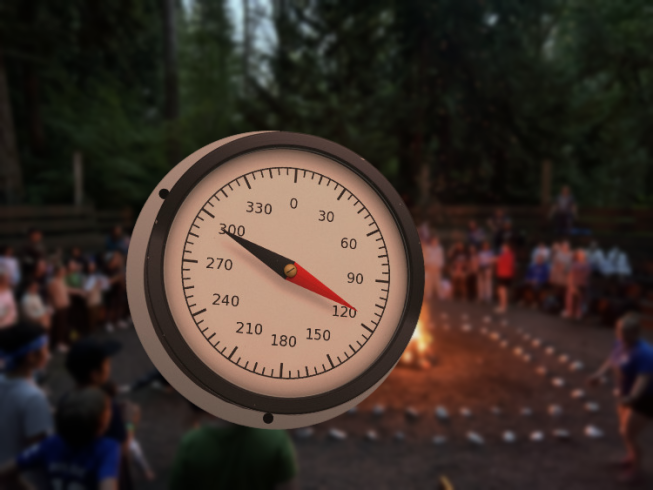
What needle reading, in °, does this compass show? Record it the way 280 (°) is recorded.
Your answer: 115 (°)
